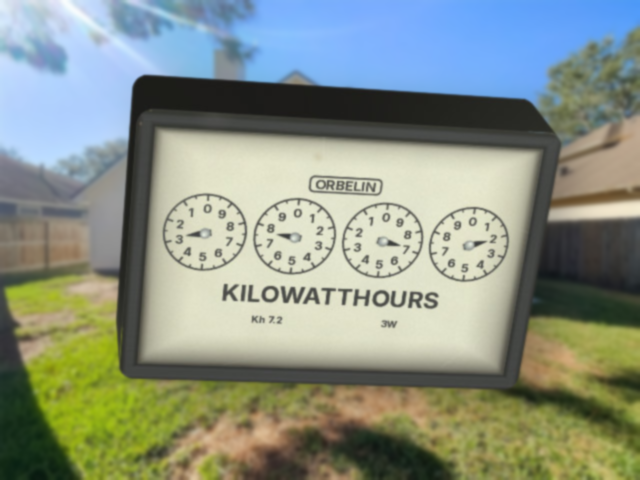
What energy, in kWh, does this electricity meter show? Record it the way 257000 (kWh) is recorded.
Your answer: 2772 (kWh)
